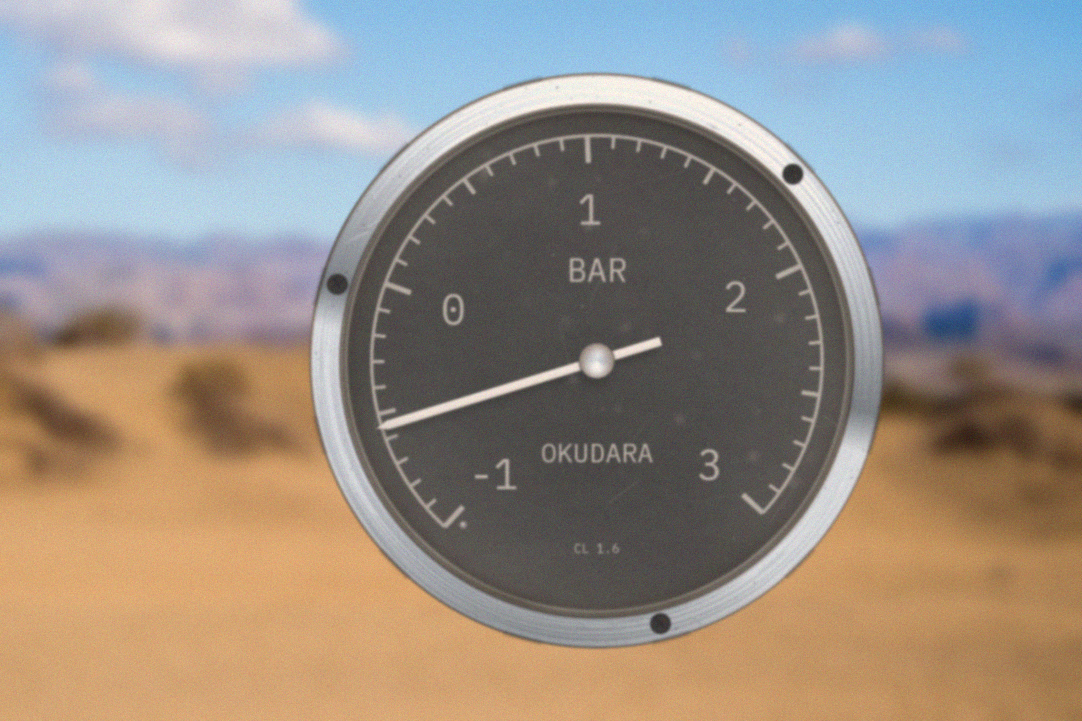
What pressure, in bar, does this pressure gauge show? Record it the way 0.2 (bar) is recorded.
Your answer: -0.55 (bar)
